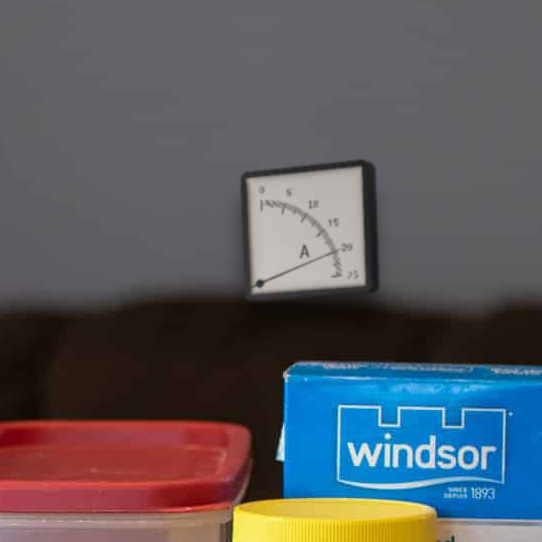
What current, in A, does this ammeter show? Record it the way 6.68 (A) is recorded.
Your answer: 20 (A)
